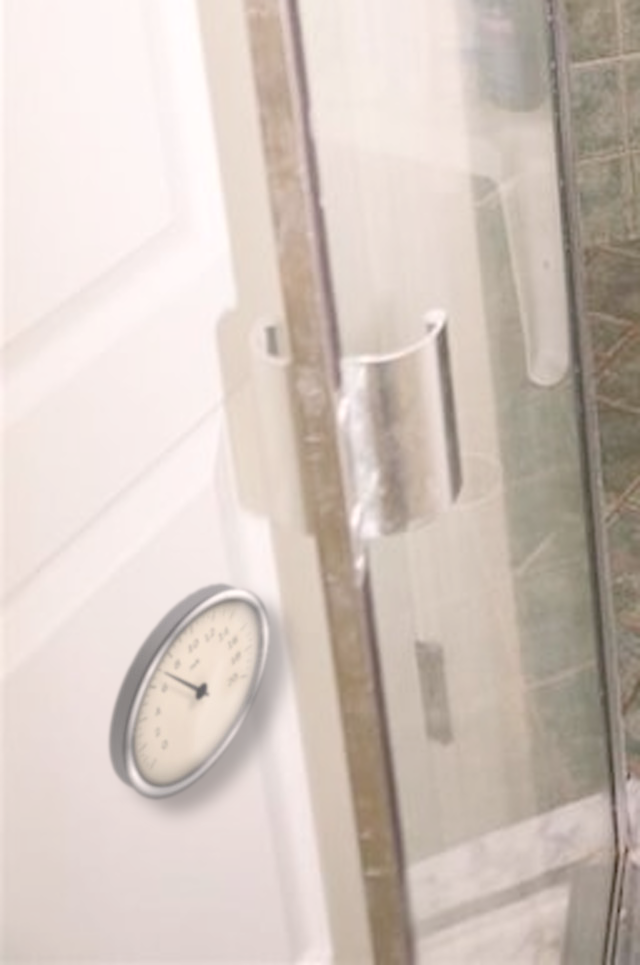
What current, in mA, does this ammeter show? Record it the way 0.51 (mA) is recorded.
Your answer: 7 (mA)
